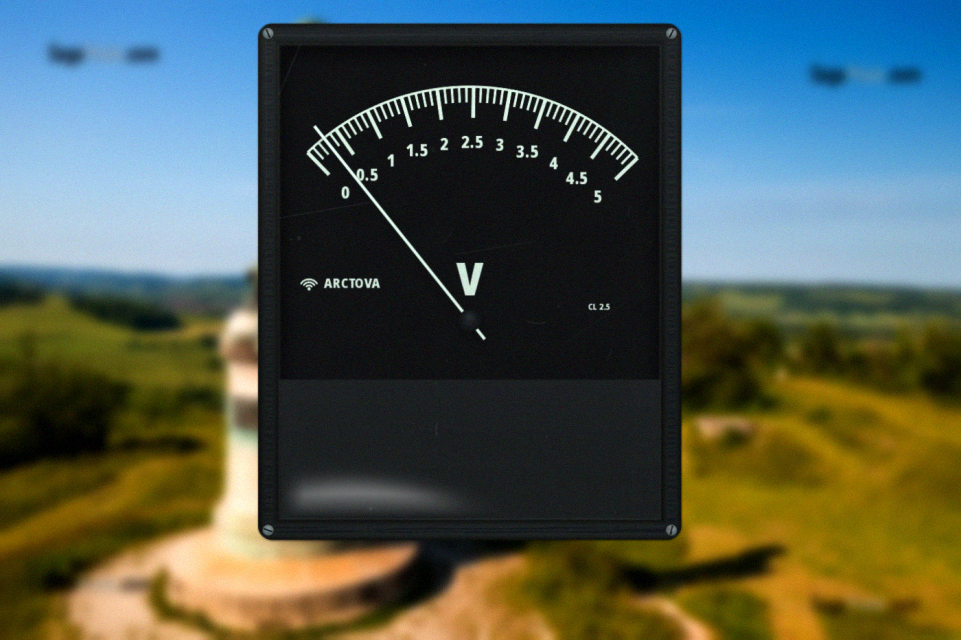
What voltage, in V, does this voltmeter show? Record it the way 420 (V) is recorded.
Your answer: 0.3 (V)
